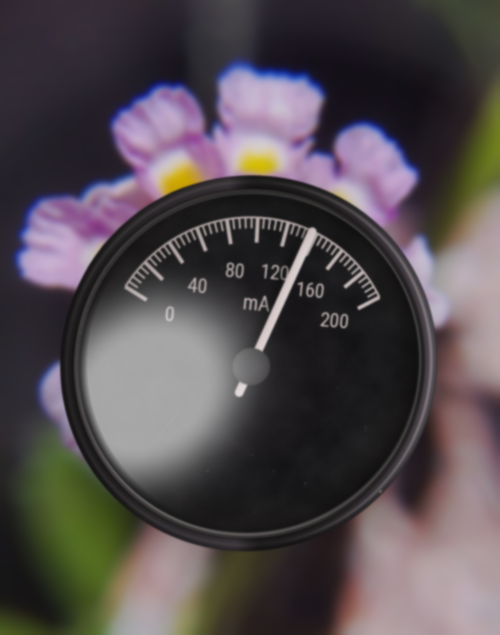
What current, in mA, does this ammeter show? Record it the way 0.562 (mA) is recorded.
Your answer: 136 (mA)
